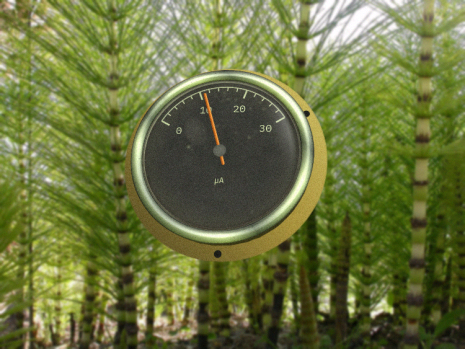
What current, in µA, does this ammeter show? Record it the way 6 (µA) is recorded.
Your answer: 11 (µA)
